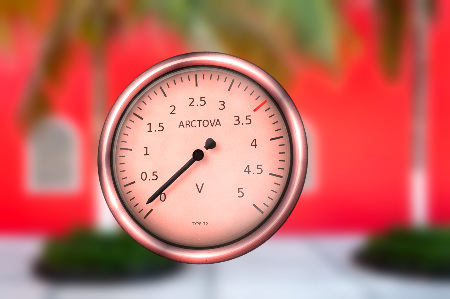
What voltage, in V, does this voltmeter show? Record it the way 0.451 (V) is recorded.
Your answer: 0.1 (V)
